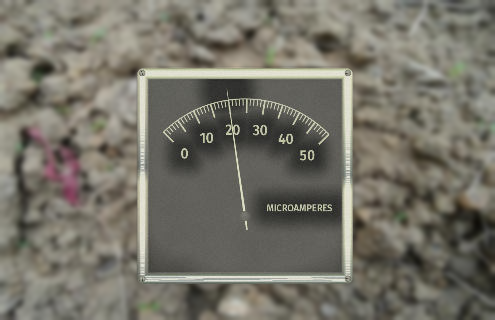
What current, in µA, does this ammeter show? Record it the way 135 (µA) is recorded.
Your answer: 20 (µA)
